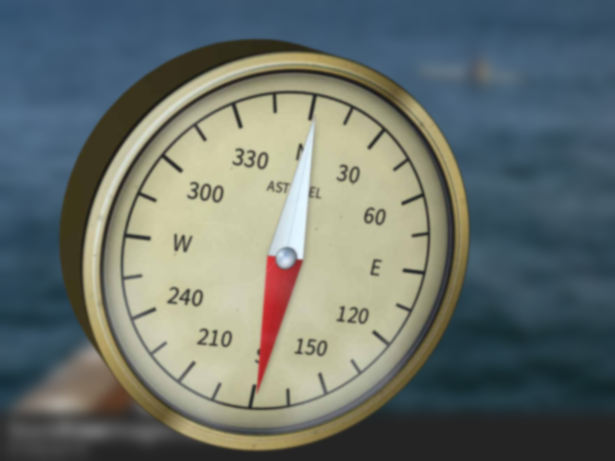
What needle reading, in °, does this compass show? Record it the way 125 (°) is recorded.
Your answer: 180 (°)
